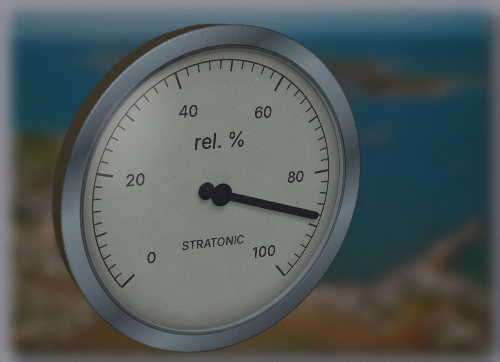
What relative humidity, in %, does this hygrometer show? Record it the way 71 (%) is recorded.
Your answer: 88 (%)
